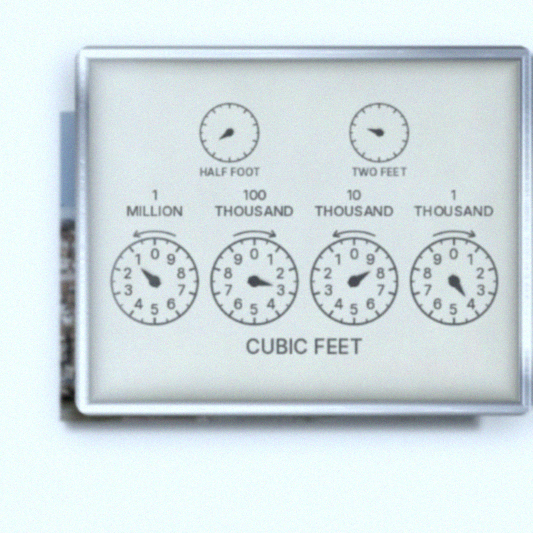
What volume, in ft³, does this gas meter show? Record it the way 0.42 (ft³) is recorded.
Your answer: 128400 (ft³)
